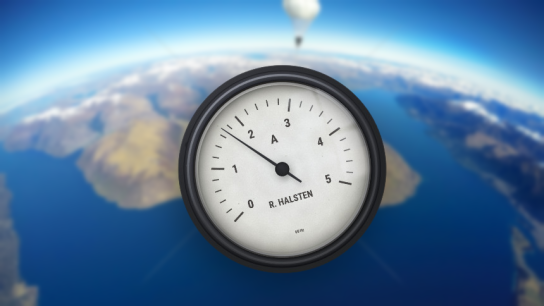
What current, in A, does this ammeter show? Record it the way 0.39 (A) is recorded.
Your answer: 1.7 (A)
